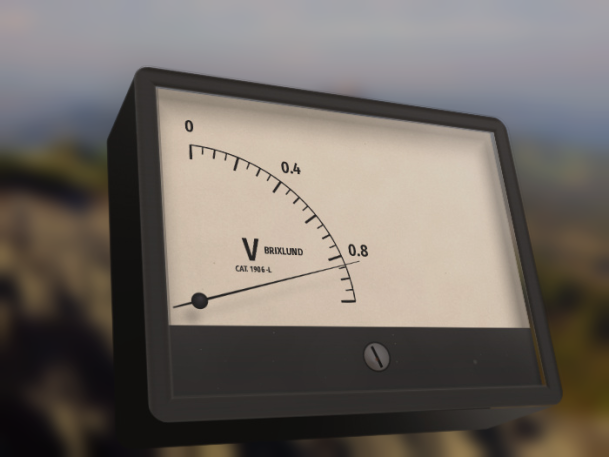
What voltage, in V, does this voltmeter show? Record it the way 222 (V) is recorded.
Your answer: 0.85 (V)
